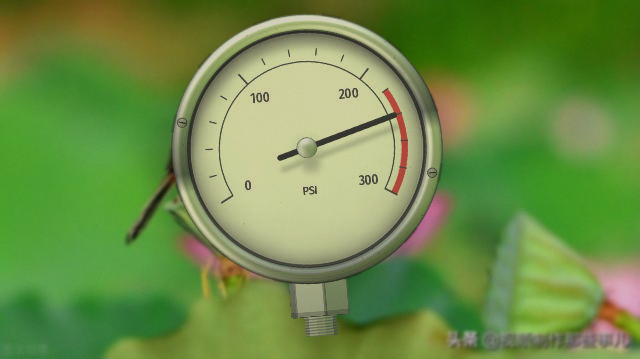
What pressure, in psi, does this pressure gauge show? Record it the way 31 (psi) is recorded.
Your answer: 240 (psi)
